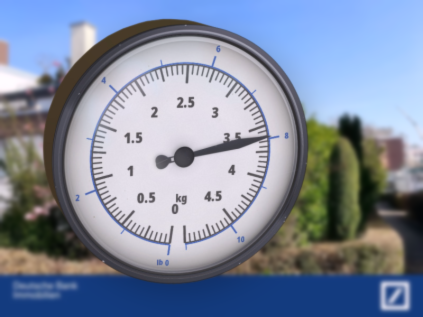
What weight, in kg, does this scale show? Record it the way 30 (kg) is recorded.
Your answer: 3.6 (kg)
